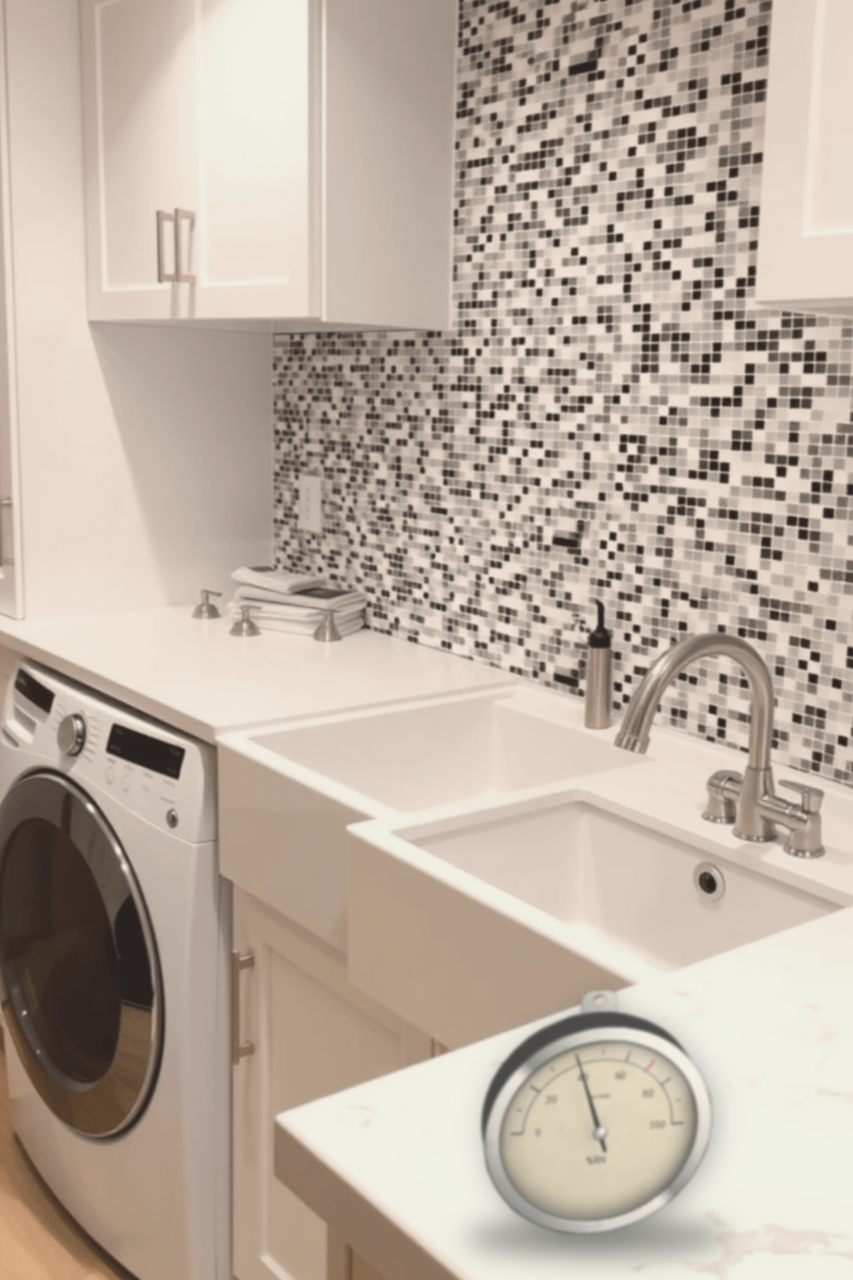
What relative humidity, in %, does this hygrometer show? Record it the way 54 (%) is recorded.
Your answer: 40 (%)
